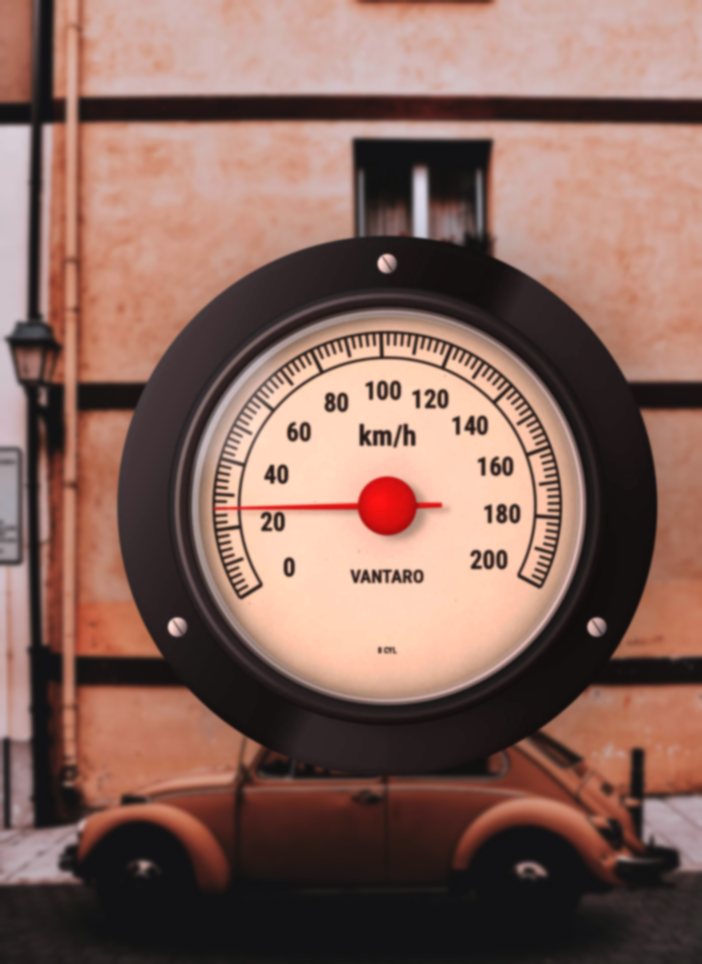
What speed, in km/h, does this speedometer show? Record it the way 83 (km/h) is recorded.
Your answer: 26 (km/h)
